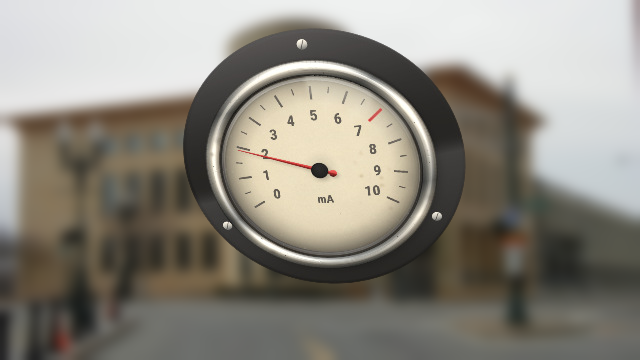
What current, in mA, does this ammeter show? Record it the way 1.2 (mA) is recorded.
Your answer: 2 (mA)
